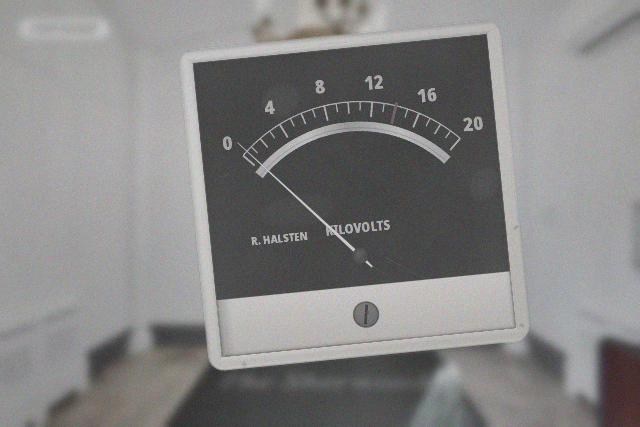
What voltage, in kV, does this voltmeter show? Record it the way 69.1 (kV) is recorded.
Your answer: 0.5 (kV)
